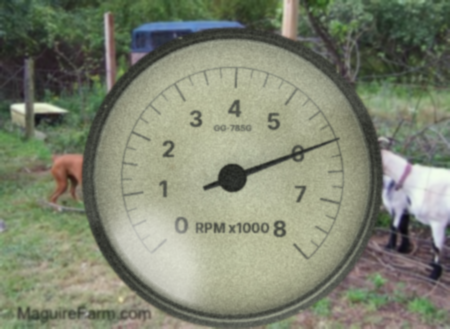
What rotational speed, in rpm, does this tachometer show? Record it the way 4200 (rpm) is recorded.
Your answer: 6000 (rpm)
